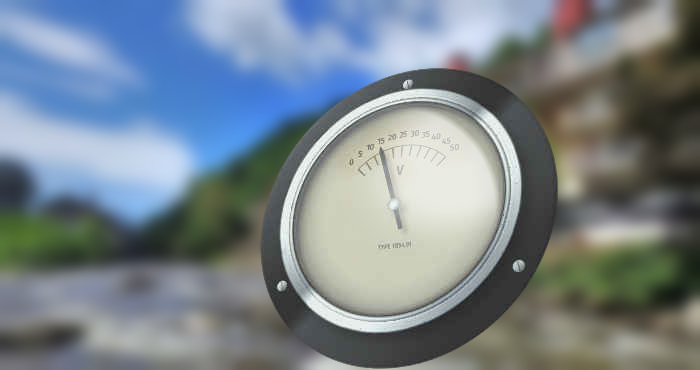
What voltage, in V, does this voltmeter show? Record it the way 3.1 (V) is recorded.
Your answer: 15 (V)
